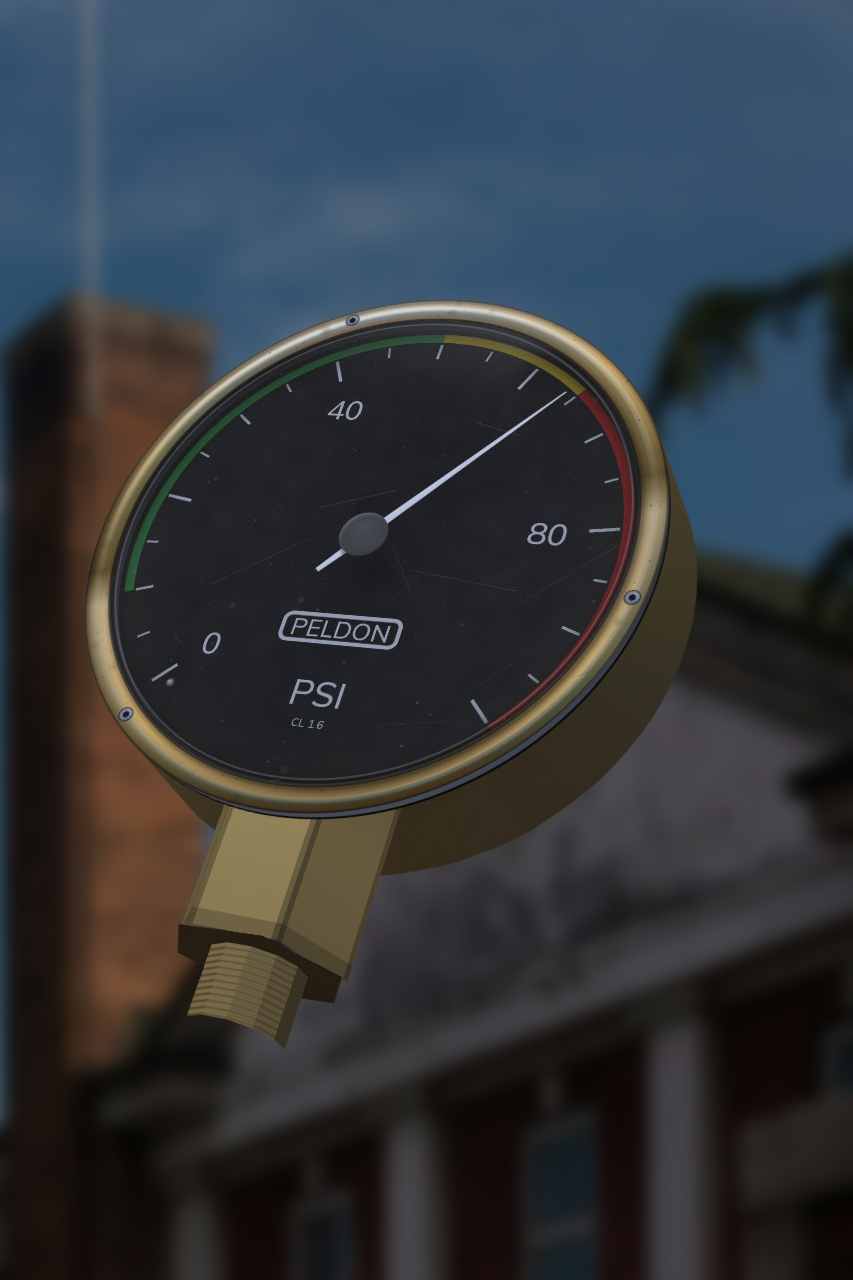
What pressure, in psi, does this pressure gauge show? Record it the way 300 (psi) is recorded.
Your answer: 65 (psi)
